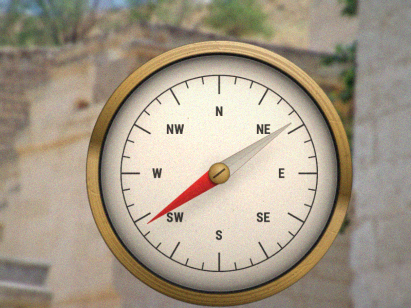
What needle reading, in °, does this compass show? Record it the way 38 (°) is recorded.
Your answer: 235 (°)
